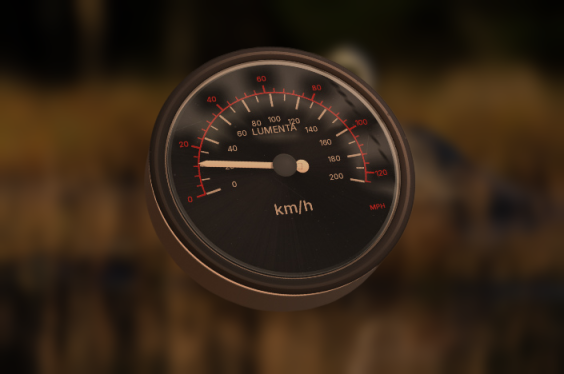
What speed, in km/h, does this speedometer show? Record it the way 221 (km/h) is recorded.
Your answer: 20 (km/h)
